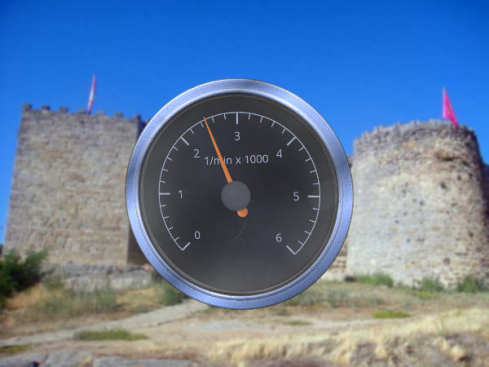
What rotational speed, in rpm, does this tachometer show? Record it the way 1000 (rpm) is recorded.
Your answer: 2500 (rpm)
